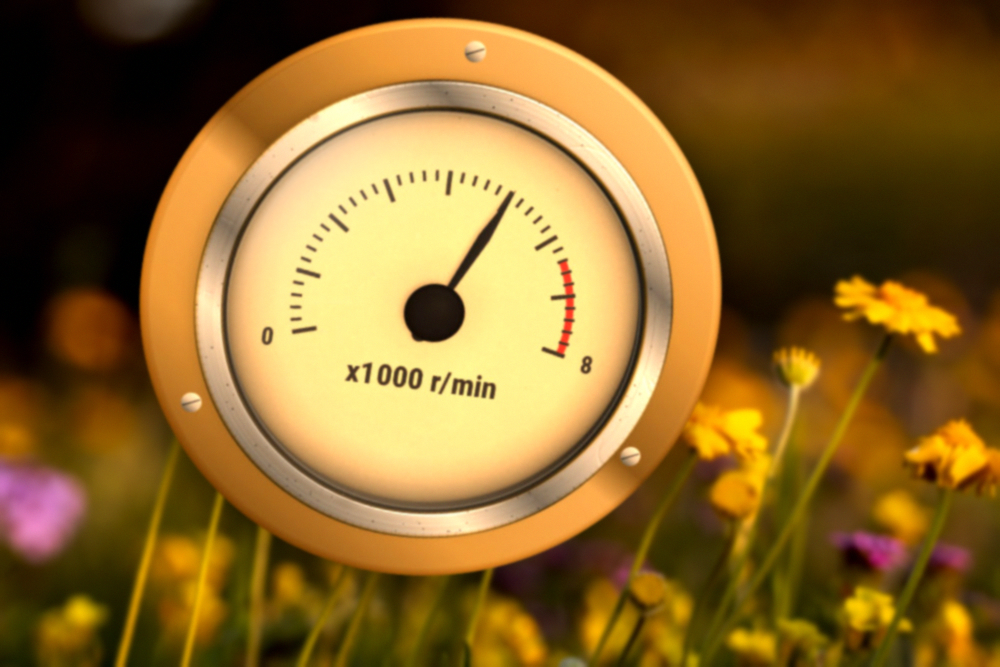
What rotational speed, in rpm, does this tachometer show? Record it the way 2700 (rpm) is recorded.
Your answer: 5000 (rpm)
